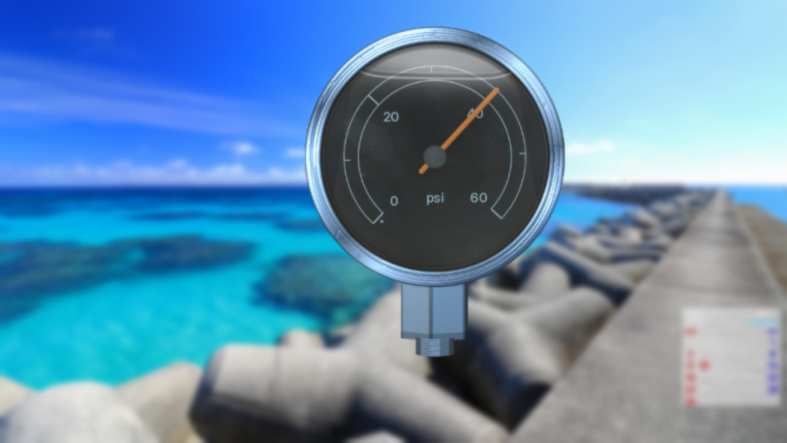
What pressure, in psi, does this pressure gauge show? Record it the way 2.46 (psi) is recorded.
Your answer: 40 (psi)
